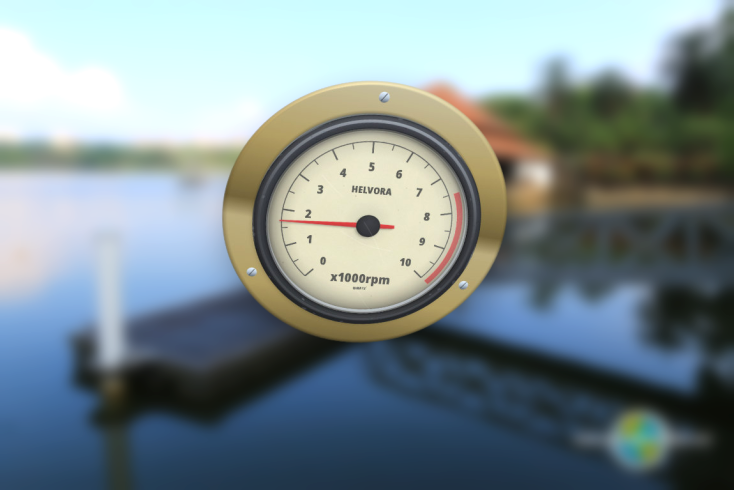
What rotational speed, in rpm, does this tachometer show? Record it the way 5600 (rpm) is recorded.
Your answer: 1750 (rpm)
